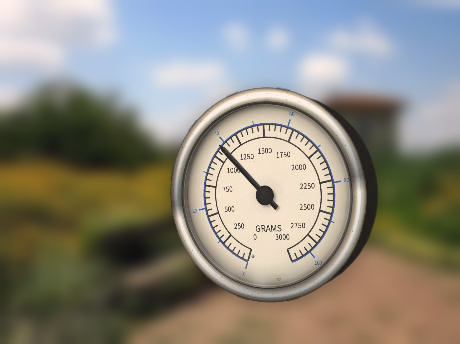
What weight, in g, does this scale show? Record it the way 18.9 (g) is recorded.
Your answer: 1100 (g)
